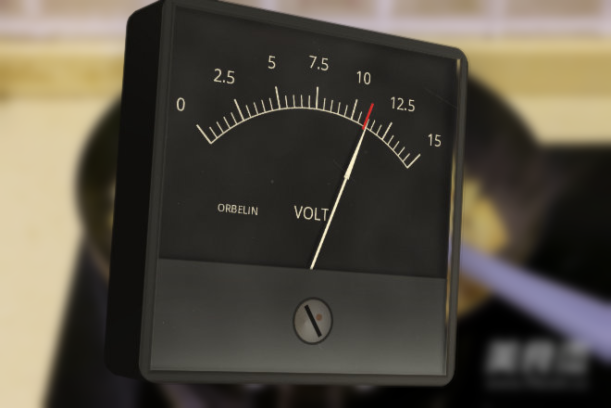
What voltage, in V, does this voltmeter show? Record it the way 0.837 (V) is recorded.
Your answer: 11 (V)
